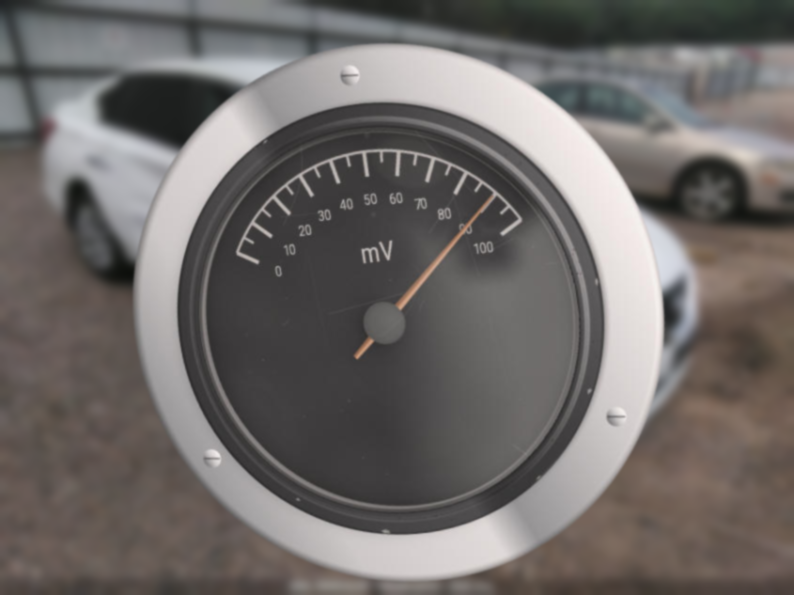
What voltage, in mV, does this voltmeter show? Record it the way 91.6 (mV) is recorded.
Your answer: 90 (mV)
